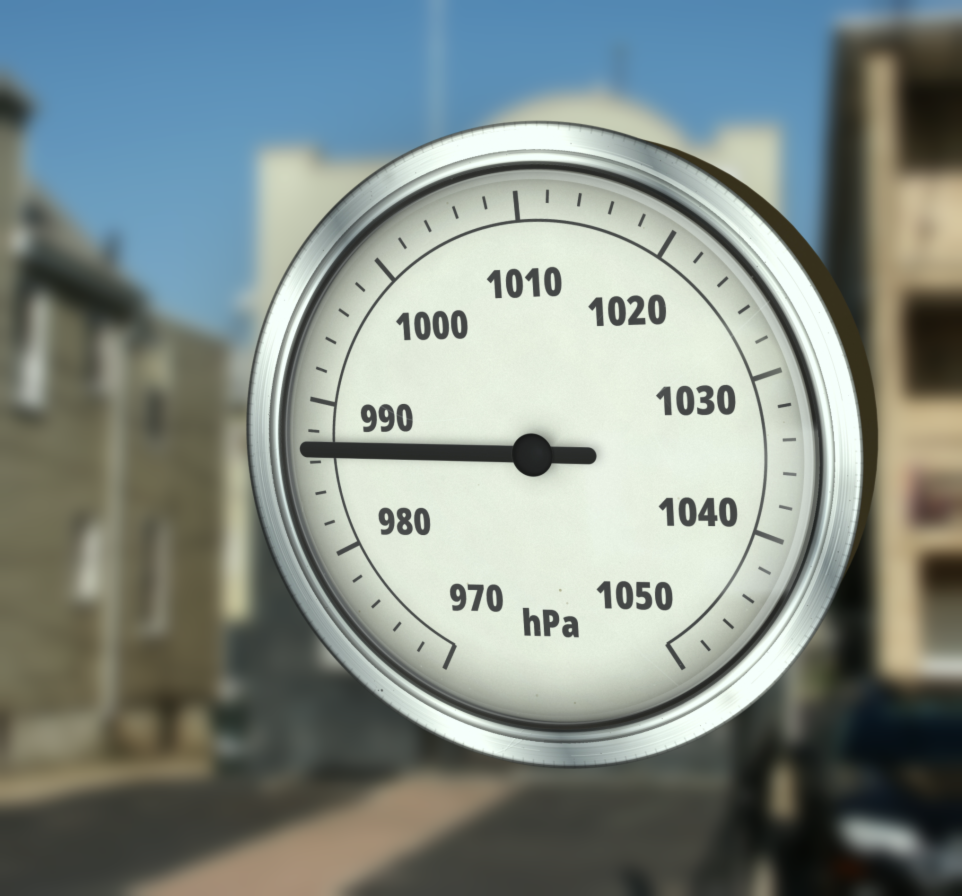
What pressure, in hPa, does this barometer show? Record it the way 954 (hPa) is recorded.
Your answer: 987 (hPa)
